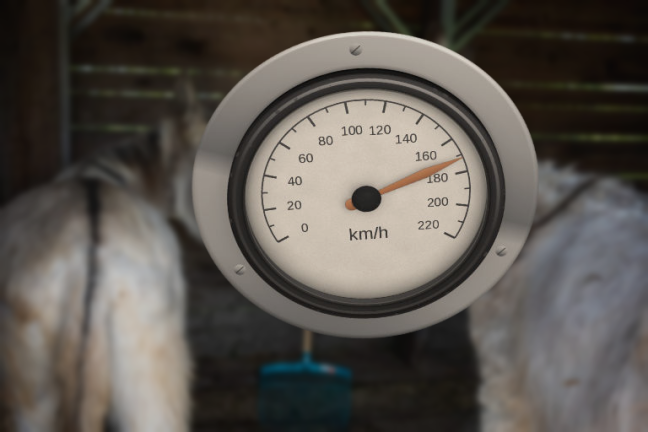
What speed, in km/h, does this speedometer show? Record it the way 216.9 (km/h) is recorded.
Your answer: 170 (km/h)
